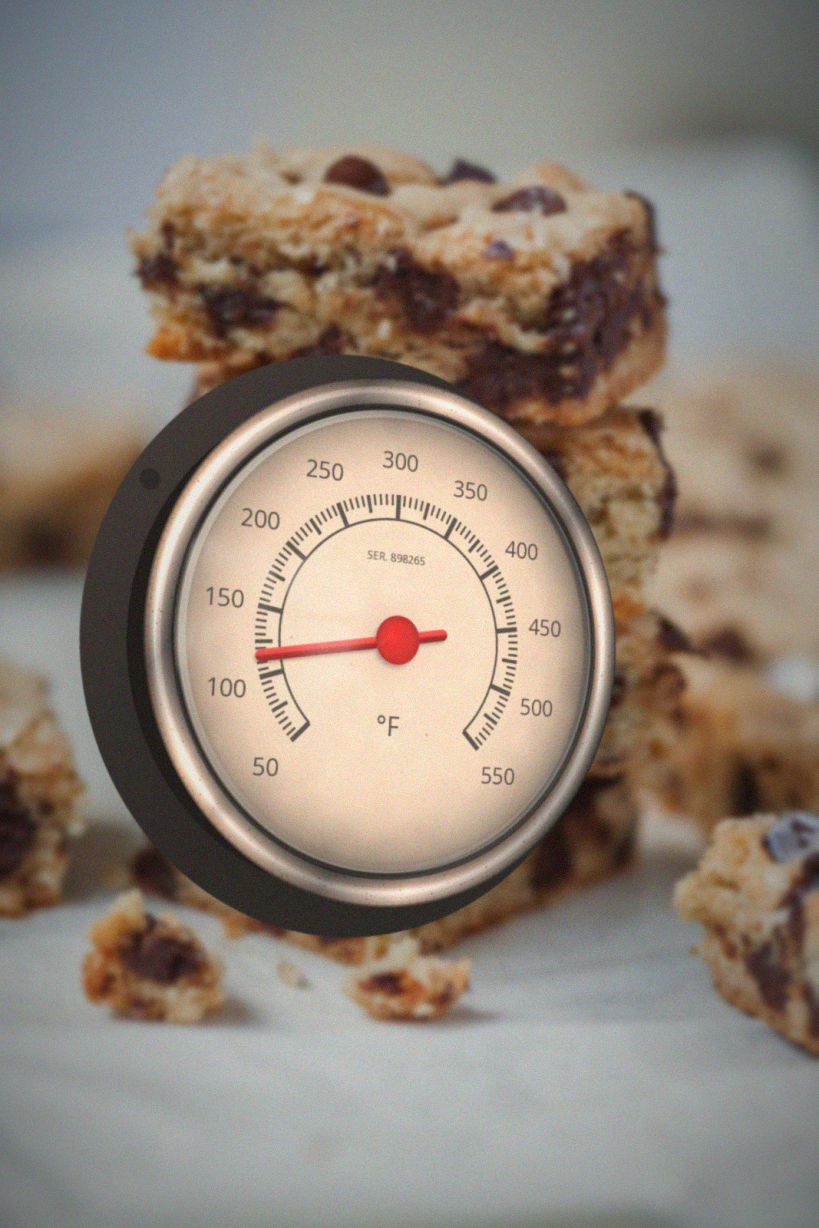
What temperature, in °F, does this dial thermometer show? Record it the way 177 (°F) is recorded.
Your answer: 115 (°F)
